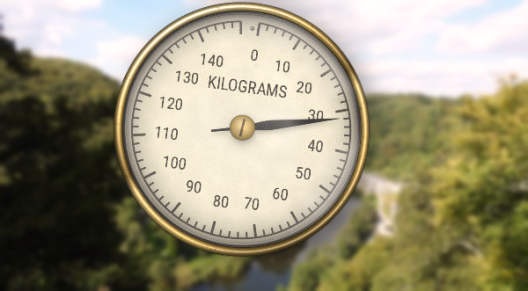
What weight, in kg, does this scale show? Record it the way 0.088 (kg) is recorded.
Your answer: 32 (kg)
